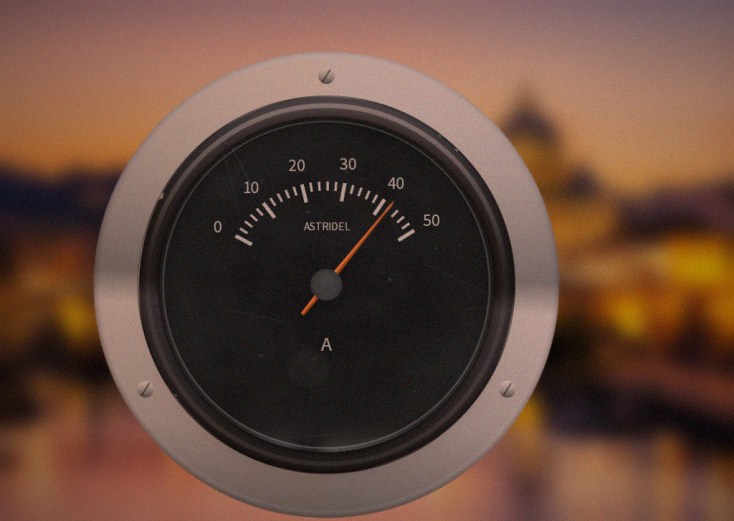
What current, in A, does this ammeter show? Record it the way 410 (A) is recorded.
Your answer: 42 (A)
